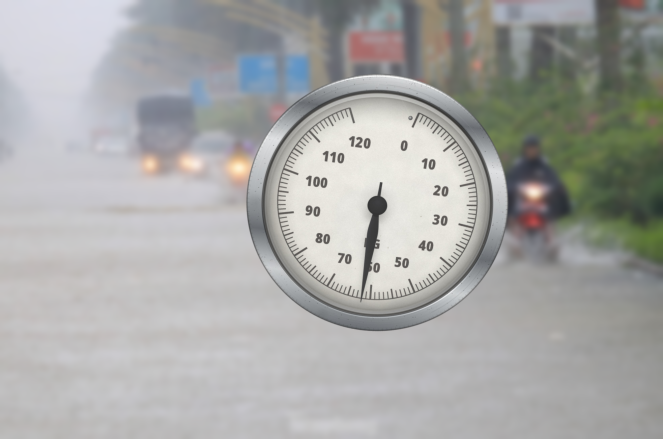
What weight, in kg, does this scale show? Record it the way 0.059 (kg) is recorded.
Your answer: 62 (kg)
